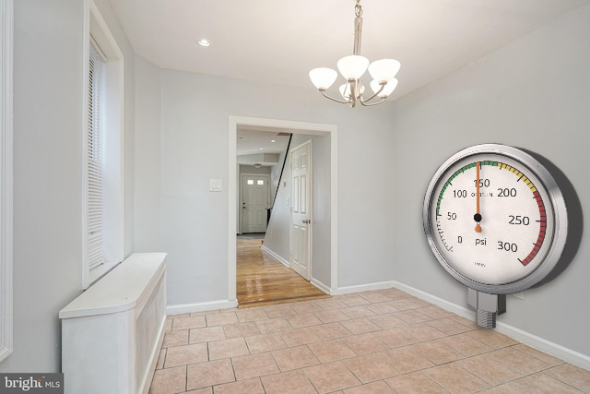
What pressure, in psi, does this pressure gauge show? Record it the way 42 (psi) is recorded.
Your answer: 150 (psi)
